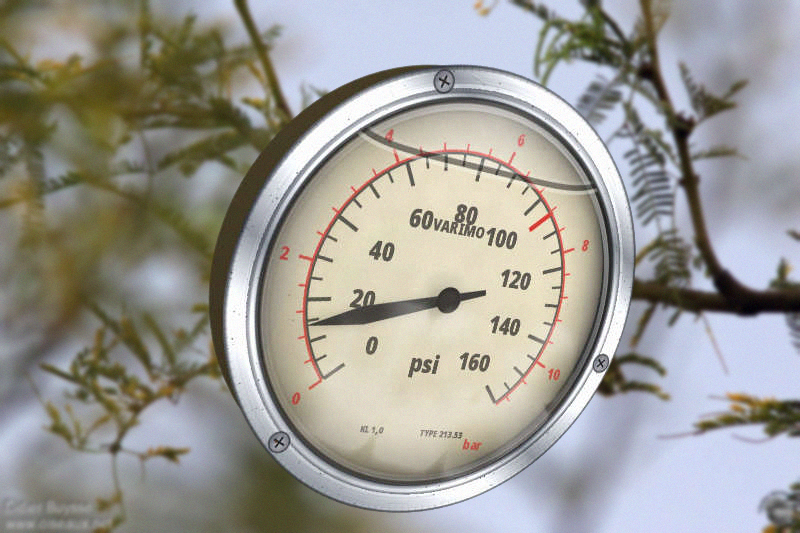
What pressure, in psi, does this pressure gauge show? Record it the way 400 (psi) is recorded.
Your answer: 15 (psi)
